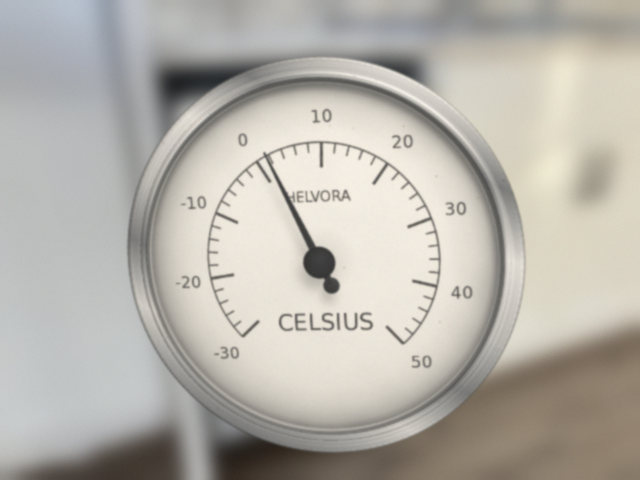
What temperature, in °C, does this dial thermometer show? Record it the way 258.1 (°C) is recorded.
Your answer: 2 (°C)
